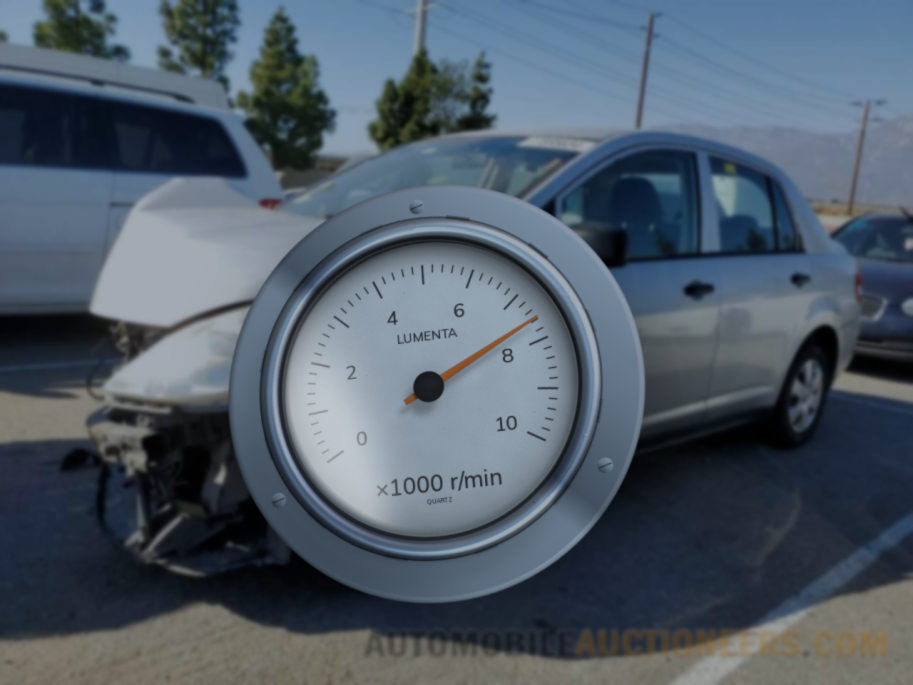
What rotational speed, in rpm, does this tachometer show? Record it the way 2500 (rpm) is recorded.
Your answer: 7600 (rpm)
